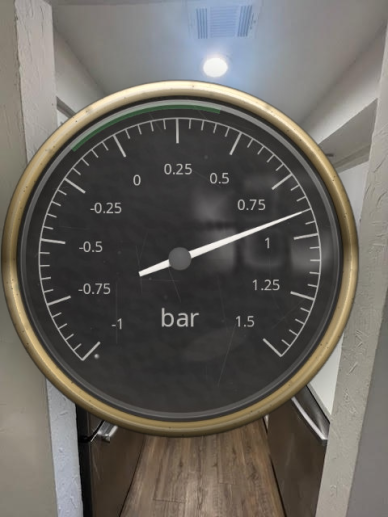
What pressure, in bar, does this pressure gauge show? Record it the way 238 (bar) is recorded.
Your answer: 0.9 (bar)
